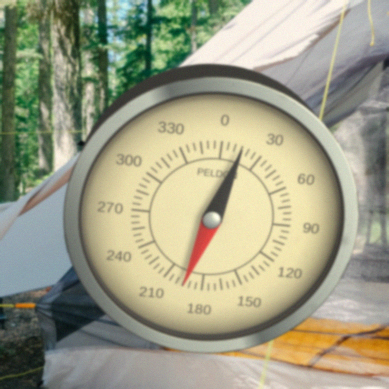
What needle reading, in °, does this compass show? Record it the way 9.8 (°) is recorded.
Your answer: 195 (°)
